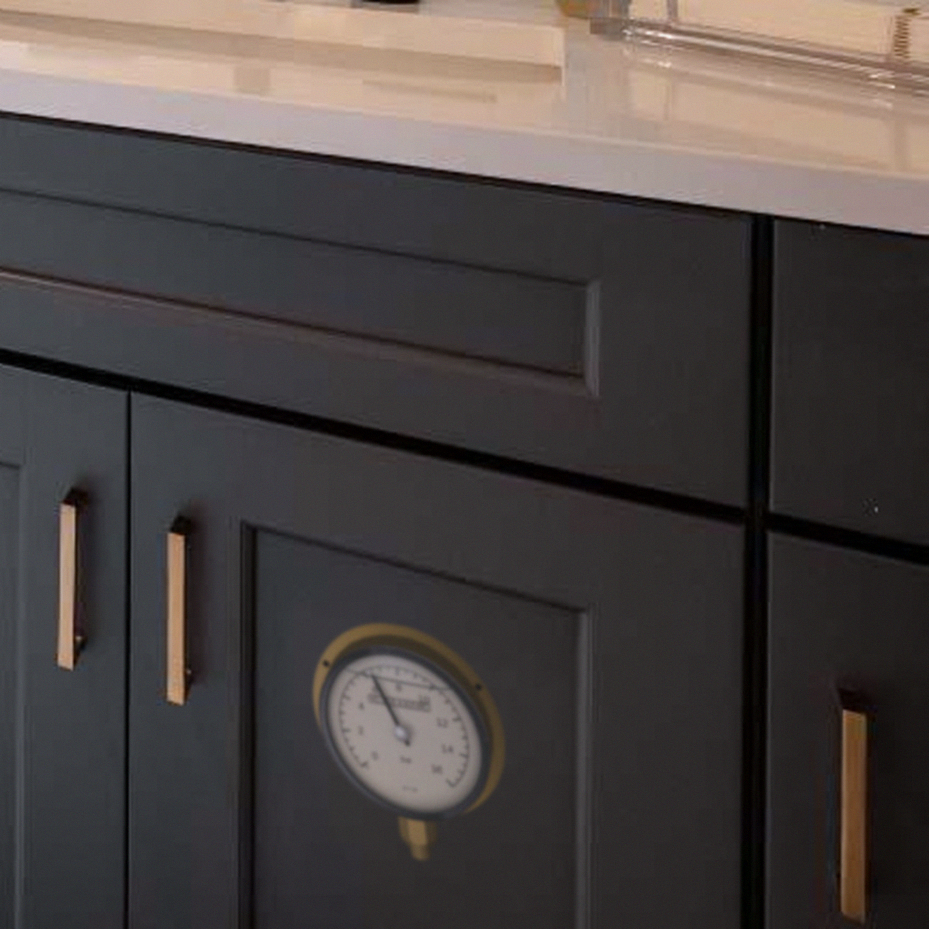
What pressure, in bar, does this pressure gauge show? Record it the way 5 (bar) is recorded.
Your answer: 6.5 (bar)
